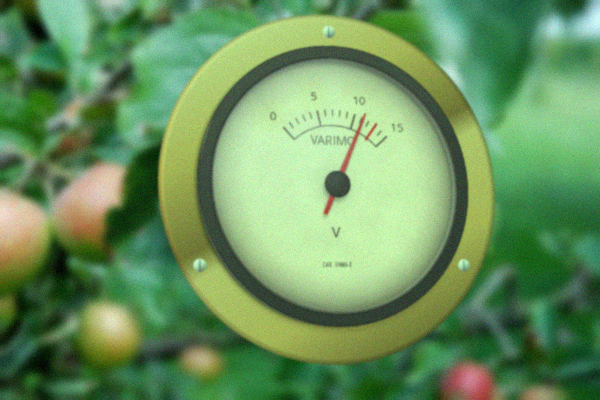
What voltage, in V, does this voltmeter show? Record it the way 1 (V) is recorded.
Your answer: 11 (V)
